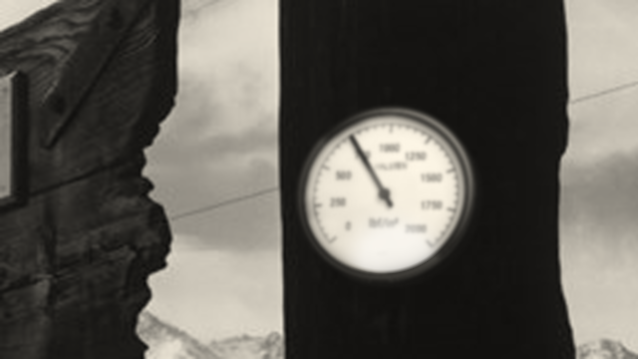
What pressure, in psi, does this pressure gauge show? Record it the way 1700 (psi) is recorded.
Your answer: 750 (psi)
